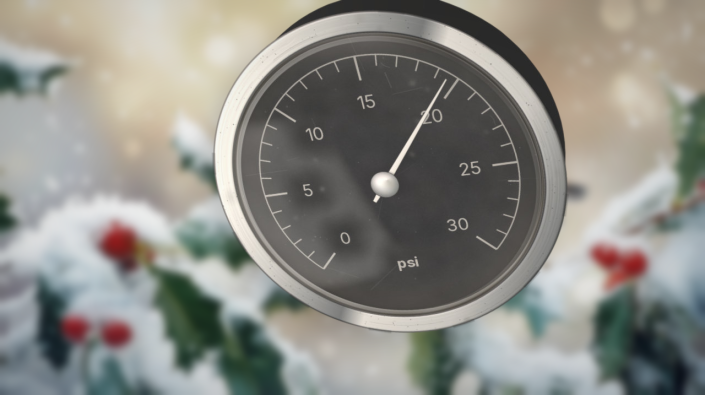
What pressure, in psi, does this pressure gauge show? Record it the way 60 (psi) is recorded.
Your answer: 19.5 (psi)
